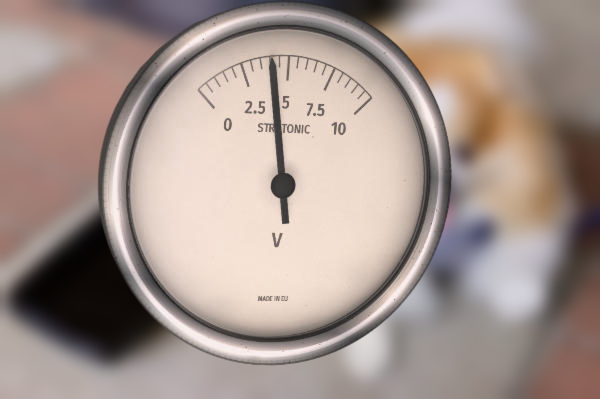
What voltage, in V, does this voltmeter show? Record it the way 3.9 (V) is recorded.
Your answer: 4 (V)
